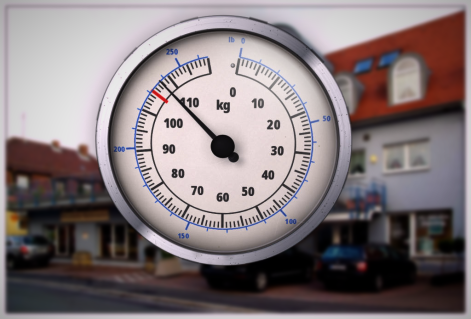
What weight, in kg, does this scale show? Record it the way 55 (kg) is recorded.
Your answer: 108 (kg)
